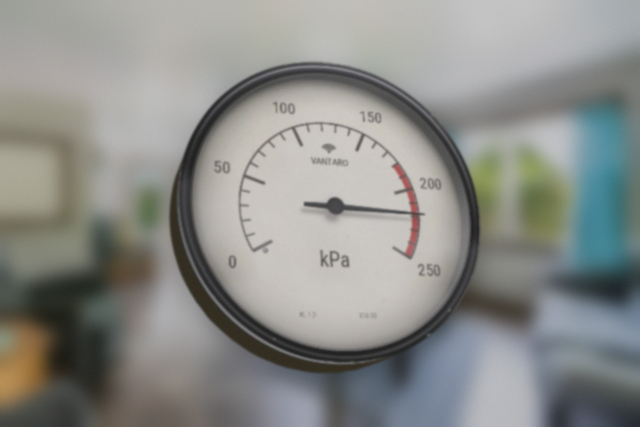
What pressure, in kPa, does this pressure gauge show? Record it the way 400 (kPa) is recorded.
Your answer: 220 (kPa)
